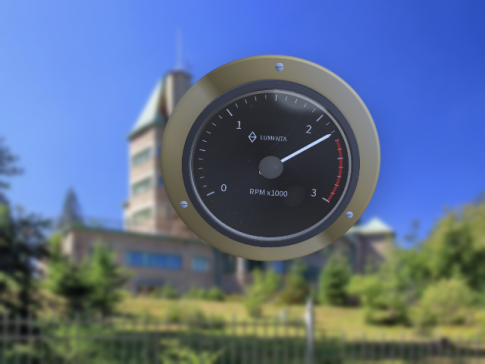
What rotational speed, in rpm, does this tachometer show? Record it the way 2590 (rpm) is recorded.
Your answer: 2200 (rpm)
